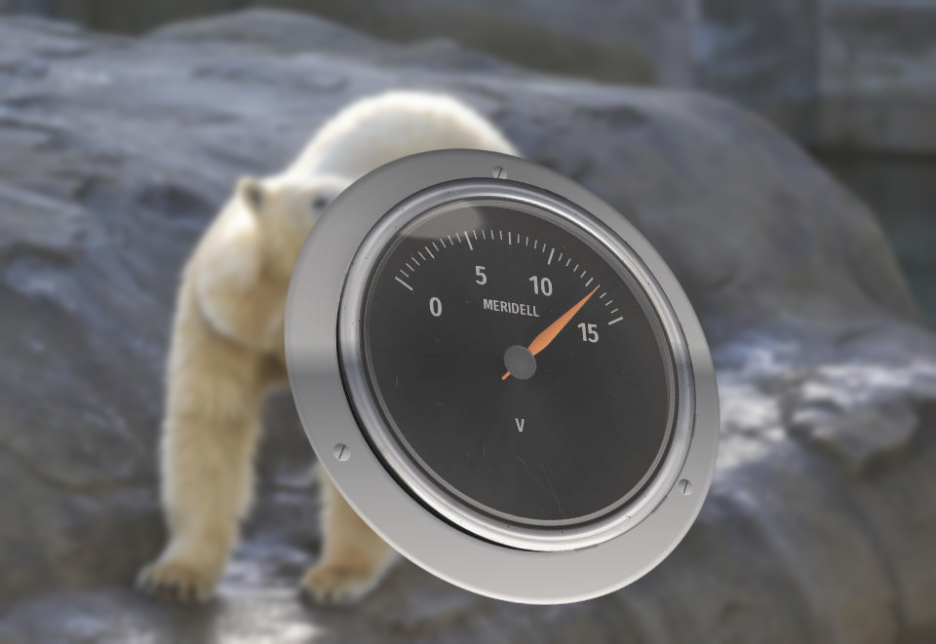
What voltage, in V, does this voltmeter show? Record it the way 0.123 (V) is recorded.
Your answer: 13 (V)
